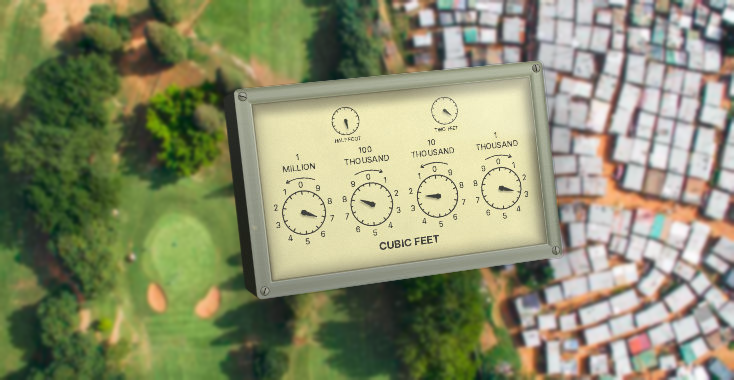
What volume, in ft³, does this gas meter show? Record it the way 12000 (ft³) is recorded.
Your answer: 682300 (ft³)
